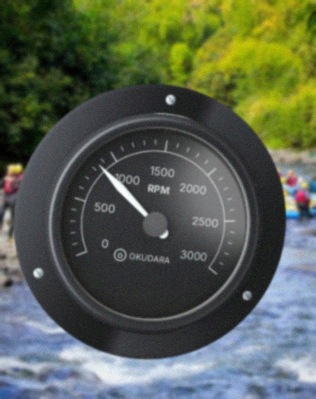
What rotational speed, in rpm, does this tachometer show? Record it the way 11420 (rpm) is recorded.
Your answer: 850 (rpm)
